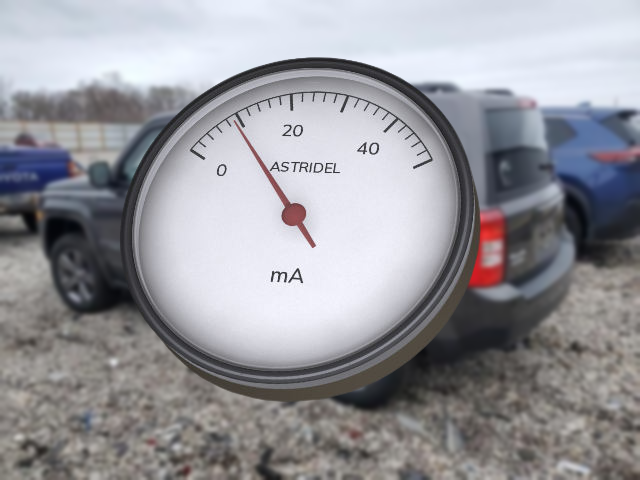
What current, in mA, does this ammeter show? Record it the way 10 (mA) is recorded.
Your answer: 9 (mA)
